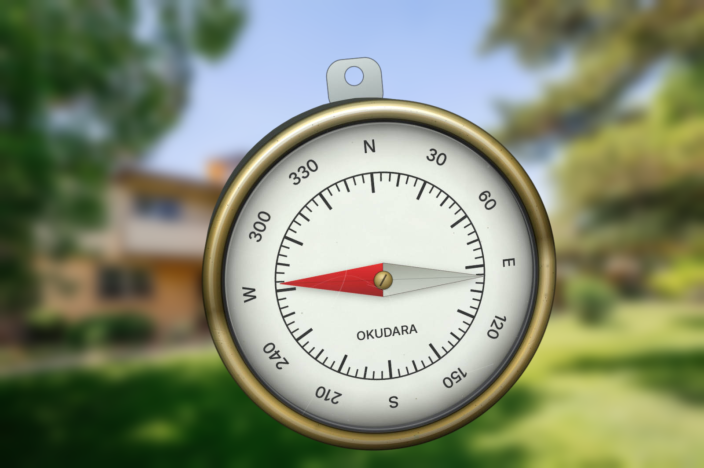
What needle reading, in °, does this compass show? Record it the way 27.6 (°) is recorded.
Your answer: 275 (°)
